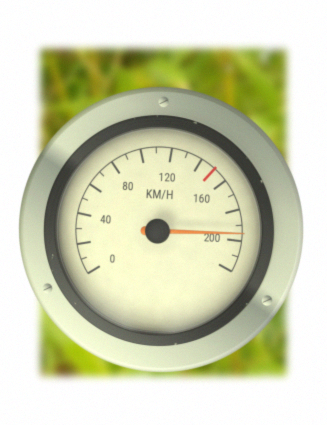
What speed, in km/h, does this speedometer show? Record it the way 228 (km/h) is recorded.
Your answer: 195 (km/h)
